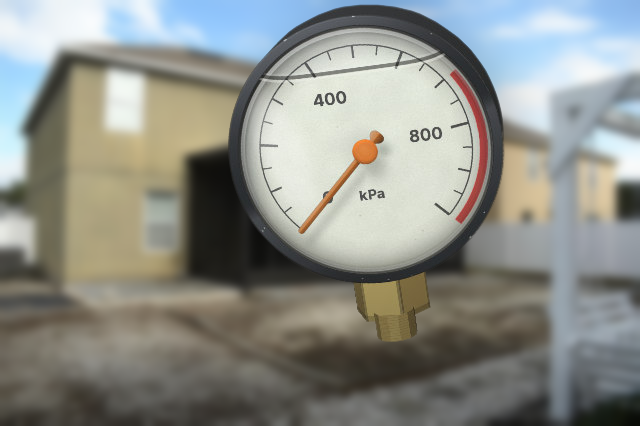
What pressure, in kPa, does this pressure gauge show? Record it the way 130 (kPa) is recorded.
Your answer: 0 (kPa)
